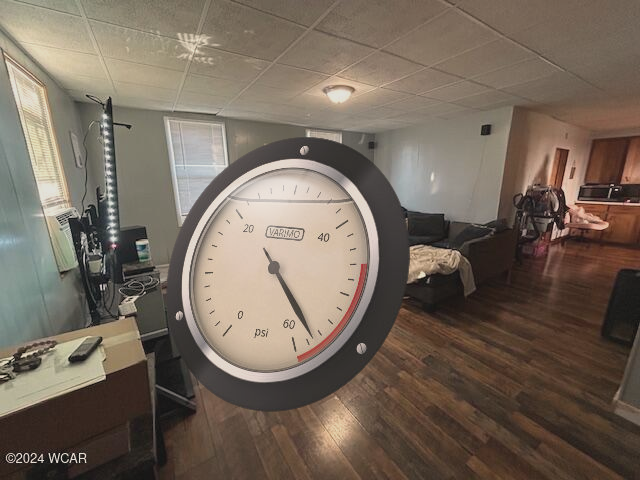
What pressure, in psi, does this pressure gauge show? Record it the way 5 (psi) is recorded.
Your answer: 57 (psi)
